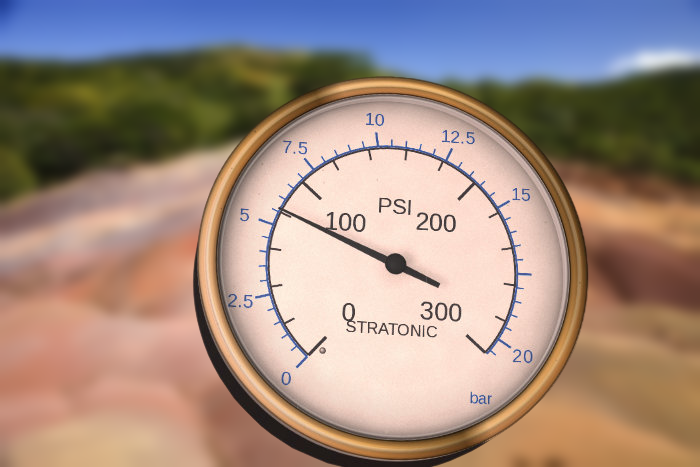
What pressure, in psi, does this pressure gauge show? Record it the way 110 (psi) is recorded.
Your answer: 80 (psi)
